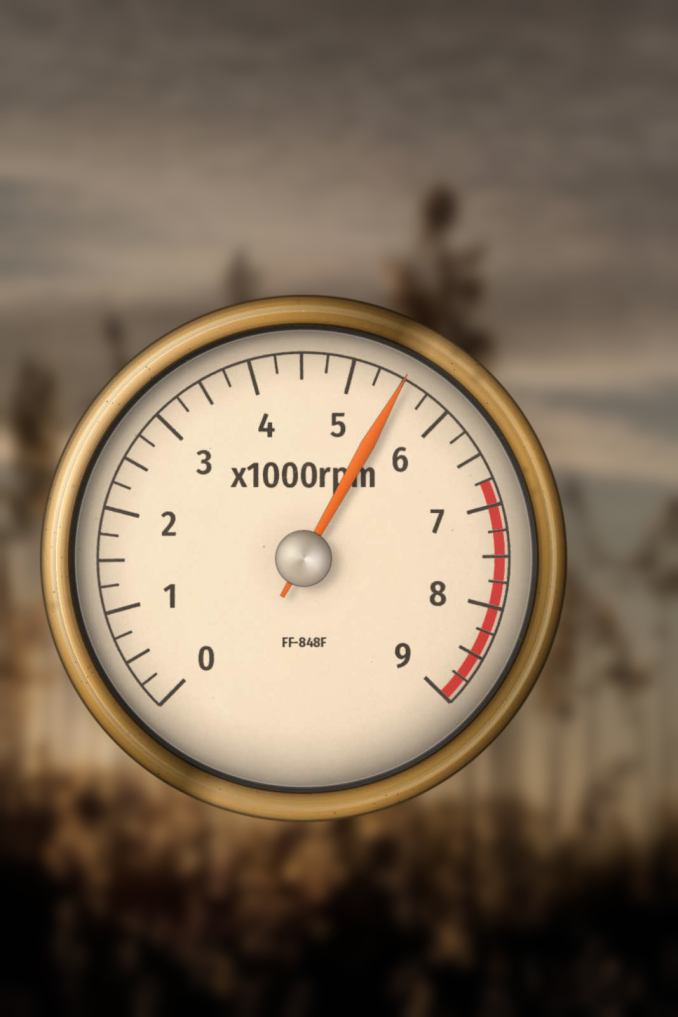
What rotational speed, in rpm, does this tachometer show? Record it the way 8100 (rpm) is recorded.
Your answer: 5500 (rpm)
